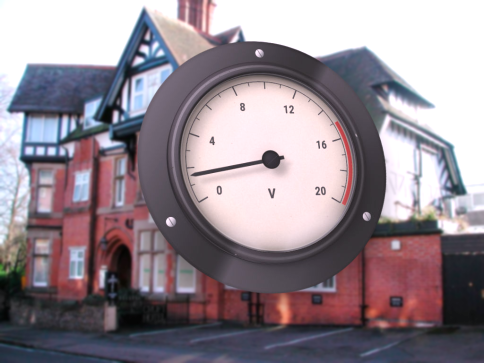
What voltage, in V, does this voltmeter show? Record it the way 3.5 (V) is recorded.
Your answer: 1.5 (V)
